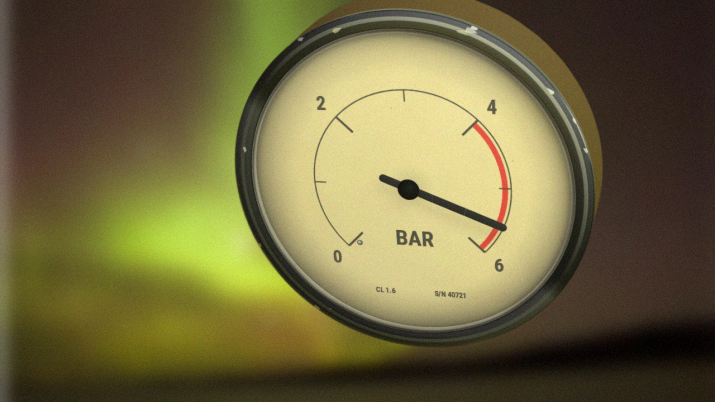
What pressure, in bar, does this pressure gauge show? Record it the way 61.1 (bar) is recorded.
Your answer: 5.5 (bar)
